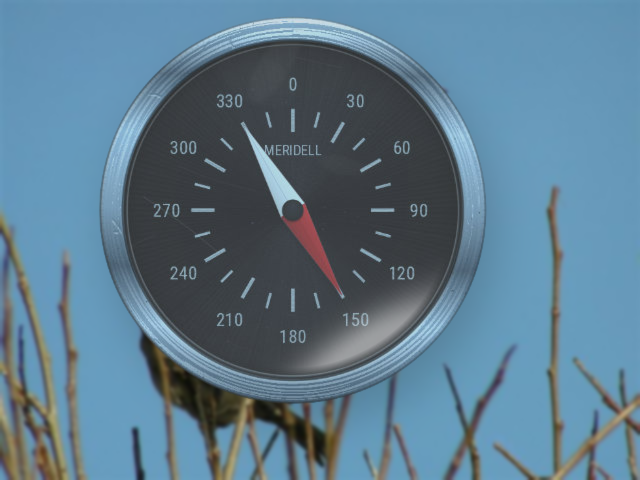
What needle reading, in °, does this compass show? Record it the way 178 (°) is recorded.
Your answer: 150 (°)
